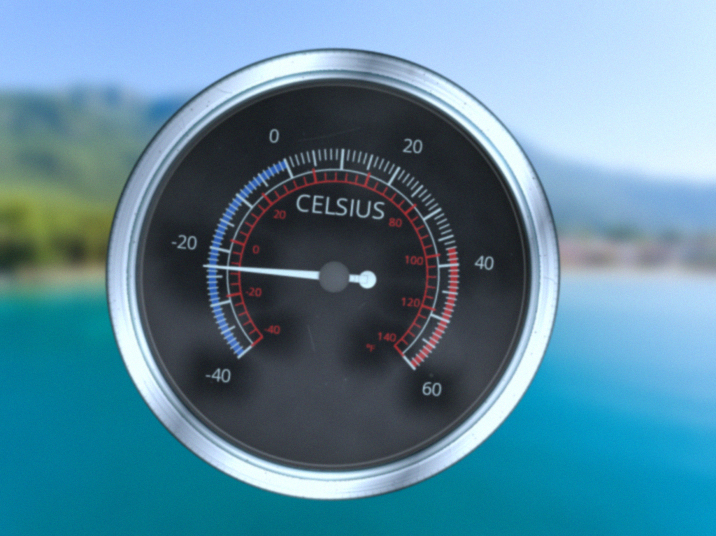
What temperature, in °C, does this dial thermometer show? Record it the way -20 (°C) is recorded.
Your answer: -23 (°C)
